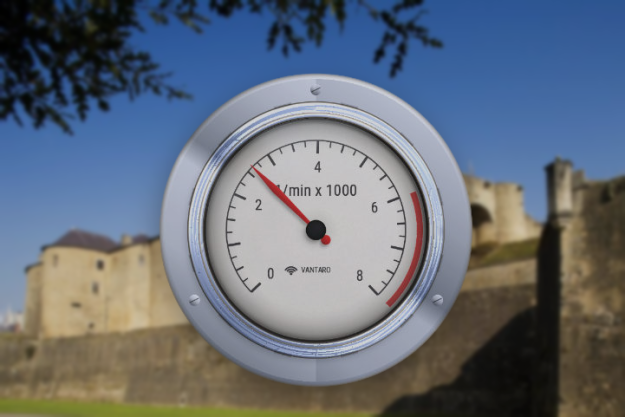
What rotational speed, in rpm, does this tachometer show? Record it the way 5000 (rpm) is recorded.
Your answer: 2625 (rpm)
